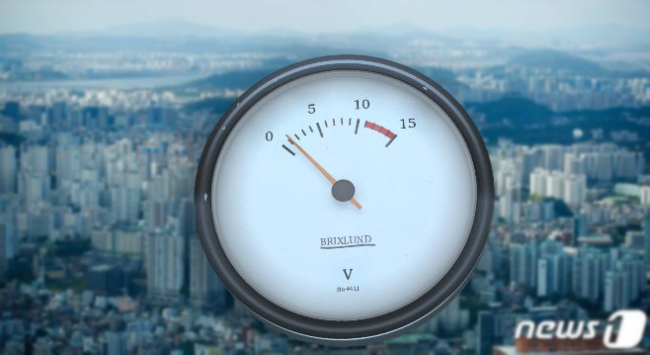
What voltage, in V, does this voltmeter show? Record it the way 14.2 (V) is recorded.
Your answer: 1 (V)
